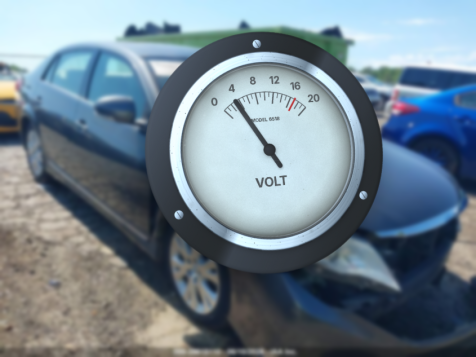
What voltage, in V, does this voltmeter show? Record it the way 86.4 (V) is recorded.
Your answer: 3 (V)
